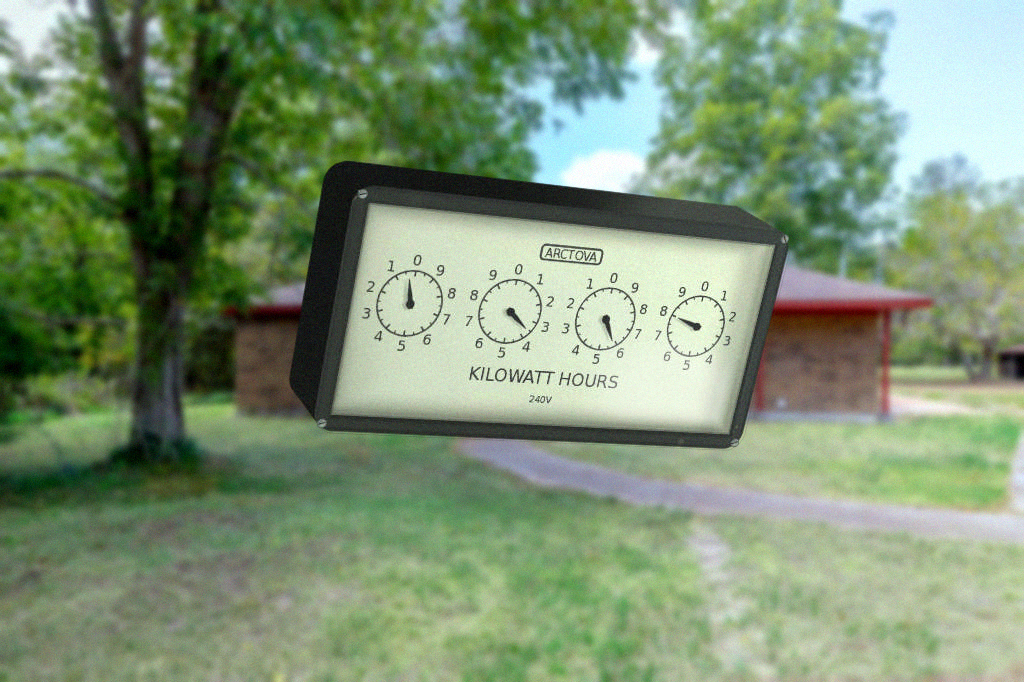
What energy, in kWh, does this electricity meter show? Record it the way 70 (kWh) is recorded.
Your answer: 358 (kWh)
